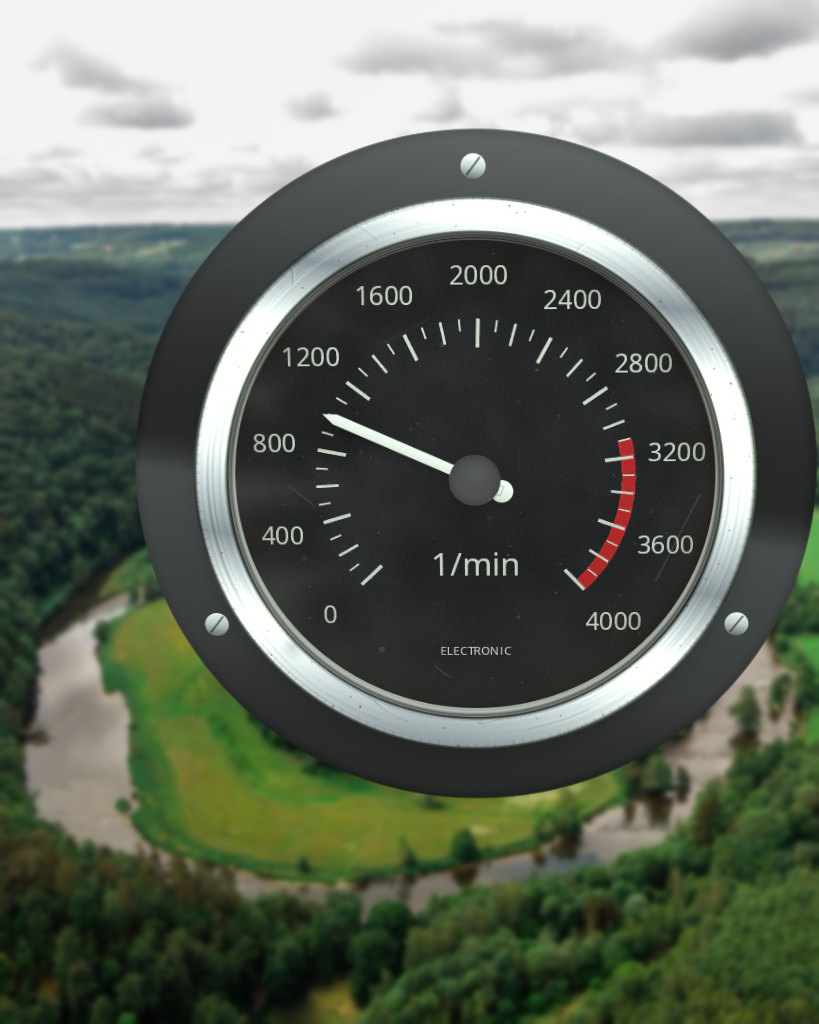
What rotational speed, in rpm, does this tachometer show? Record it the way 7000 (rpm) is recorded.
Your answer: 1000 (rpm)
